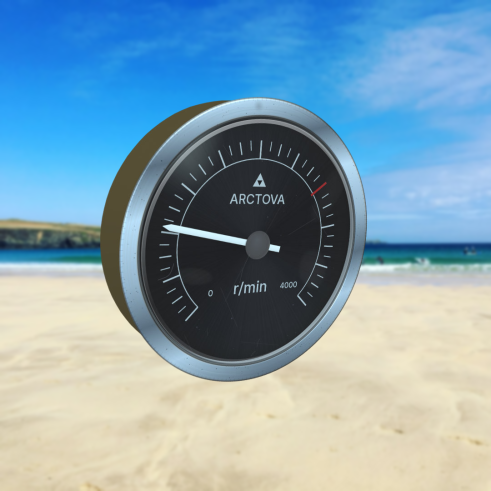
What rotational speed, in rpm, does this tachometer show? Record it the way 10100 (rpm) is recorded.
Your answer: 850 (rpm)
